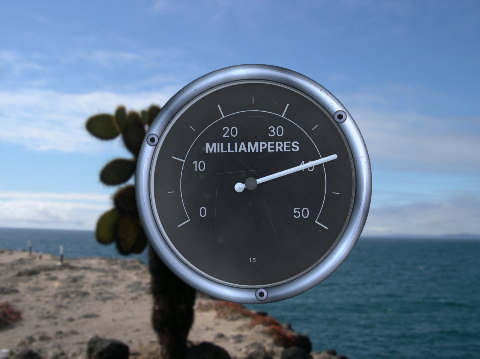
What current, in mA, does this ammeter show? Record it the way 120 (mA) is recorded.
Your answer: 40 (mA)
